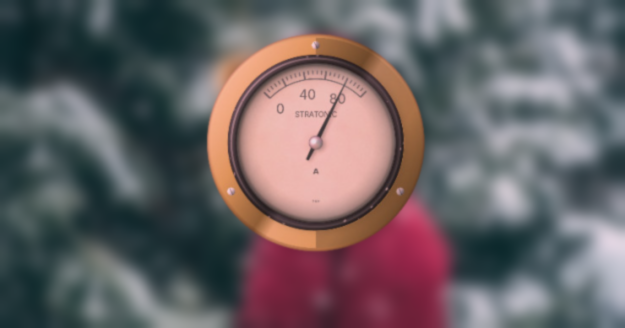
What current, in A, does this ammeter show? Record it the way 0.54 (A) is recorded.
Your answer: 80 (A)
